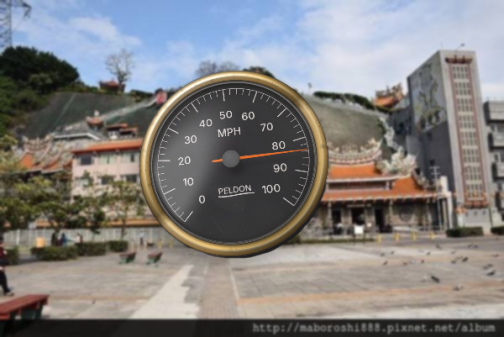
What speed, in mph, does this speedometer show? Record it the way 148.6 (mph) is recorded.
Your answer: 84 (mph)
